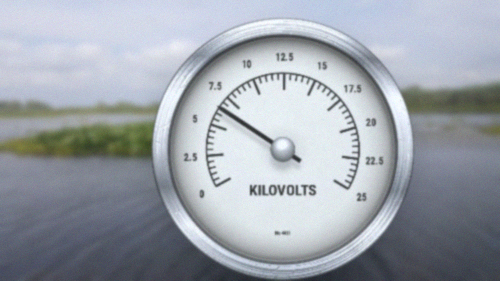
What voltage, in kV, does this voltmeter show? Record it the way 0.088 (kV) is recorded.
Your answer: 6.5 (kV)
